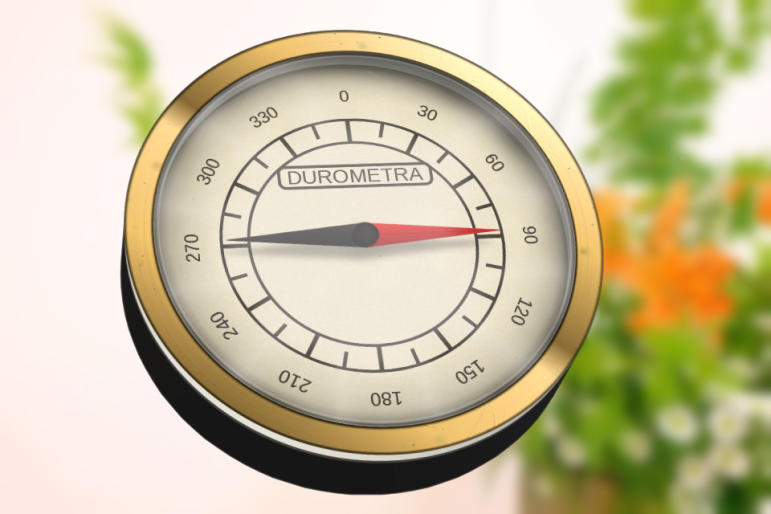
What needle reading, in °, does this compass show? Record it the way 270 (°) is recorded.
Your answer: 90 (°)
